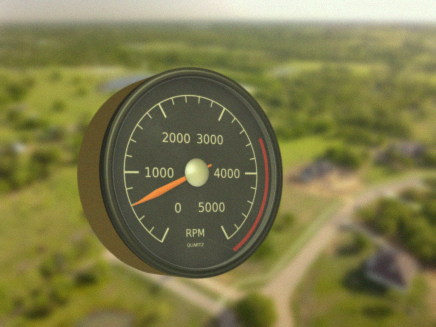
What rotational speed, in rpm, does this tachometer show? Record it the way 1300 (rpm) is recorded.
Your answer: 600 (rpm)
